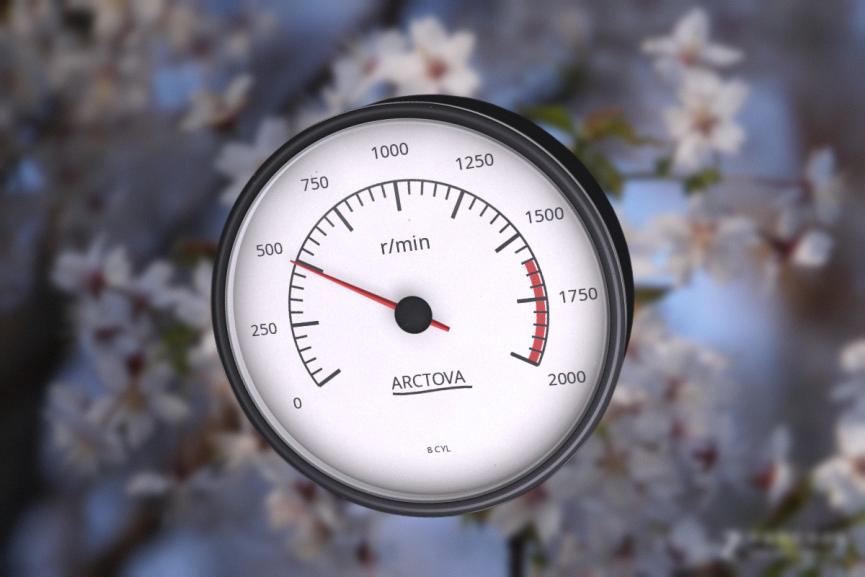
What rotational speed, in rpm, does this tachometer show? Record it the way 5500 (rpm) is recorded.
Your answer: 500 (rpm)
